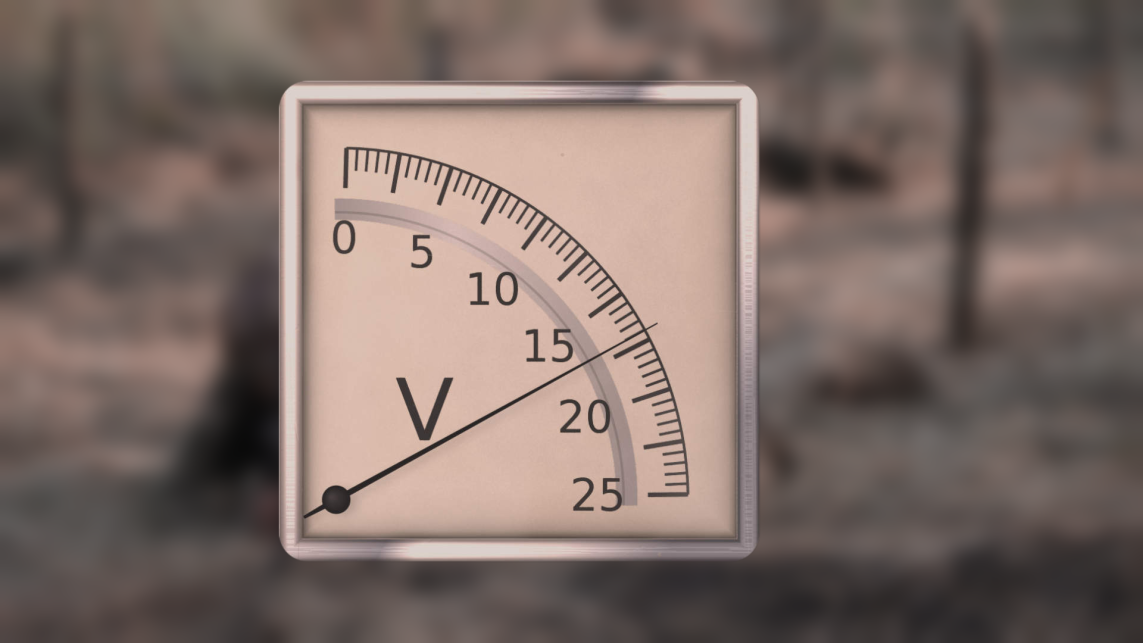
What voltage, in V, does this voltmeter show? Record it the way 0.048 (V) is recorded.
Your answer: 17 (V)
